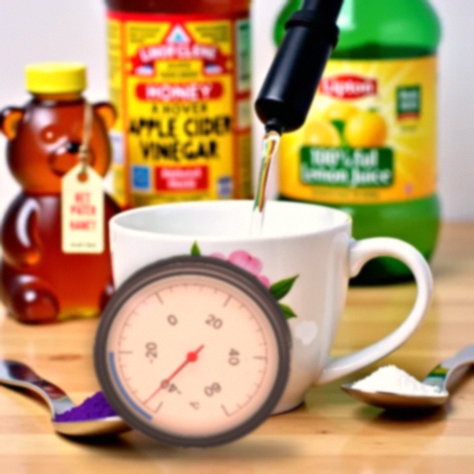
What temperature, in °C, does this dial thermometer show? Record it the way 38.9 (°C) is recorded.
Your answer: -36 (°C)
